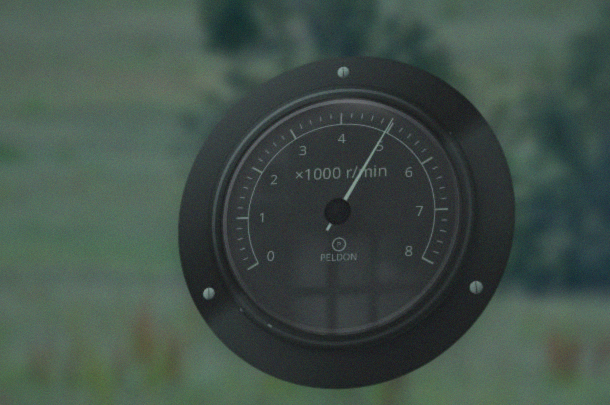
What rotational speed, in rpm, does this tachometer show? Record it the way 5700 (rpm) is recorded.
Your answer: 5000 (rpm)
